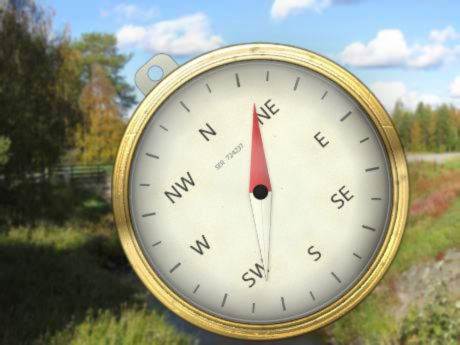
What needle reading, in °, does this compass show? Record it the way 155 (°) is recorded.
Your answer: 37.5 (°)
